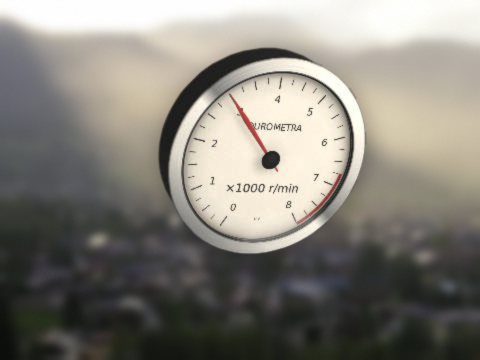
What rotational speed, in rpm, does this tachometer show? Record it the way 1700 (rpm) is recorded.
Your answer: 3000 (rpm)
